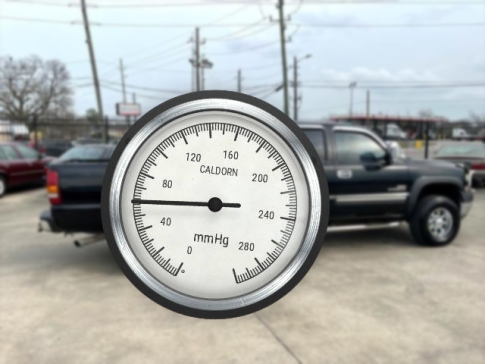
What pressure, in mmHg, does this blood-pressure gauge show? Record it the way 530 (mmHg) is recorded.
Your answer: 60 (mmHg)
